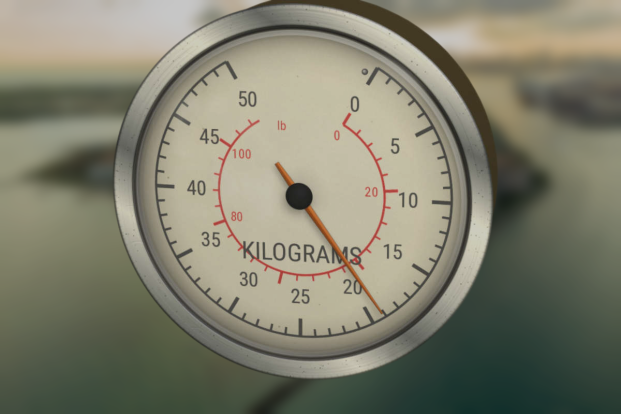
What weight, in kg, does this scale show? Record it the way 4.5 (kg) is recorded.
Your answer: 19 (kg)
